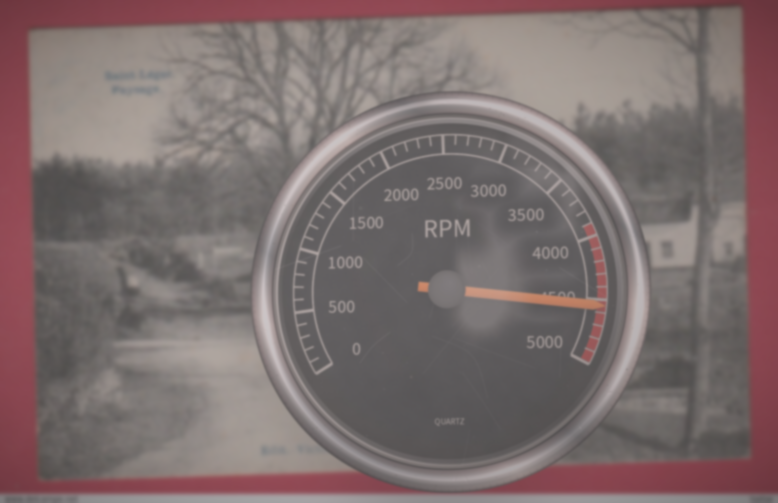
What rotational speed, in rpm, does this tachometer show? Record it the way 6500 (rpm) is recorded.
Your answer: 4550 (rpm)
